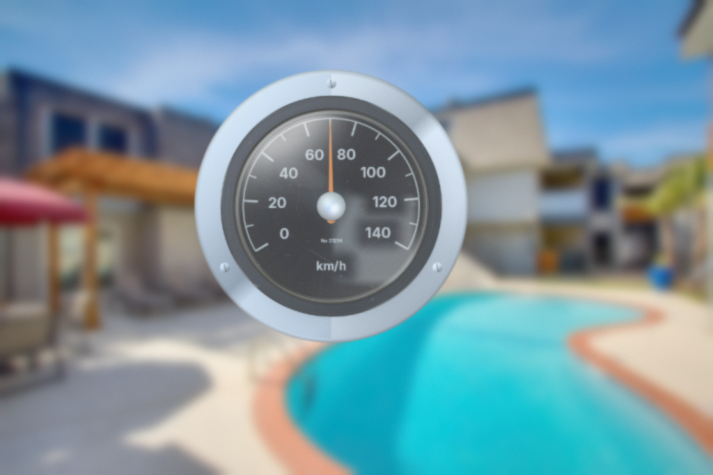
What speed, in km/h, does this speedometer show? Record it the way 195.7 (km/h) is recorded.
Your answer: 70 (km/h)
